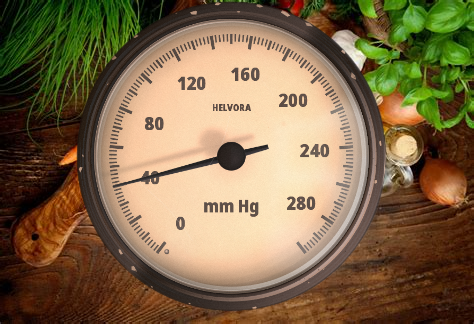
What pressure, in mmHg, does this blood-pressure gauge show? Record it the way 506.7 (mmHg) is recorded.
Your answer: 40 (mmHg)
